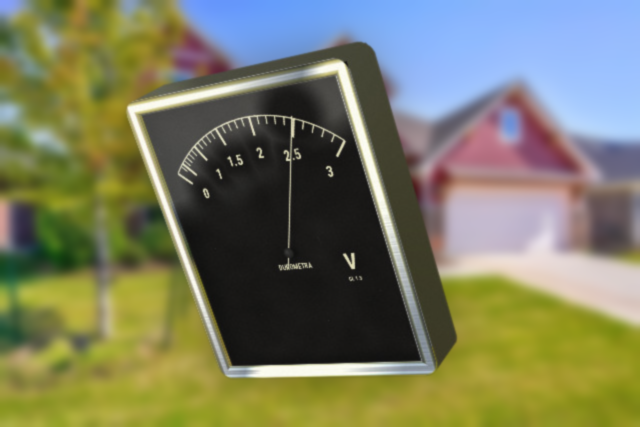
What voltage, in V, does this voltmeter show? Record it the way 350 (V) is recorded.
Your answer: 2.5 (V)
